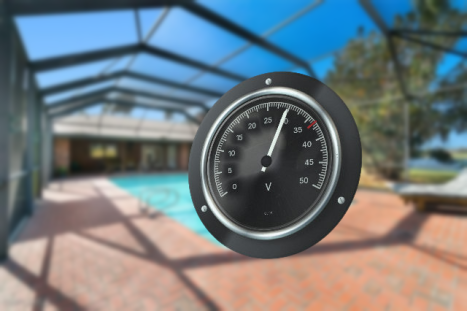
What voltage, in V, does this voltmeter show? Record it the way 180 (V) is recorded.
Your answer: 30 (V)
